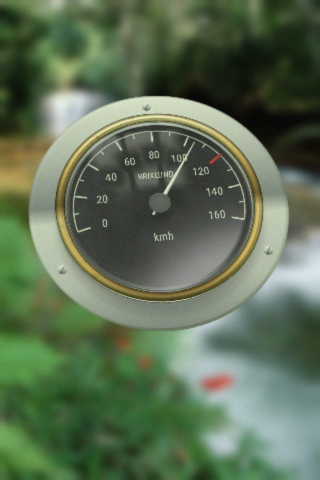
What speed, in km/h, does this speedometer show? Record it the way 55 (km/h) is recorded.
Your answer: 105 (km/h)
